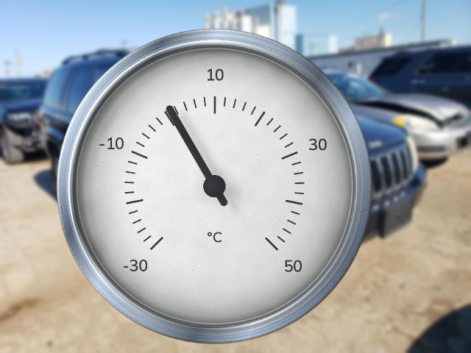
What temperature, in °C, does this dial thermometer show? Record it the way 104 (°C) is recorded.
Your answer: 1 (°C)
